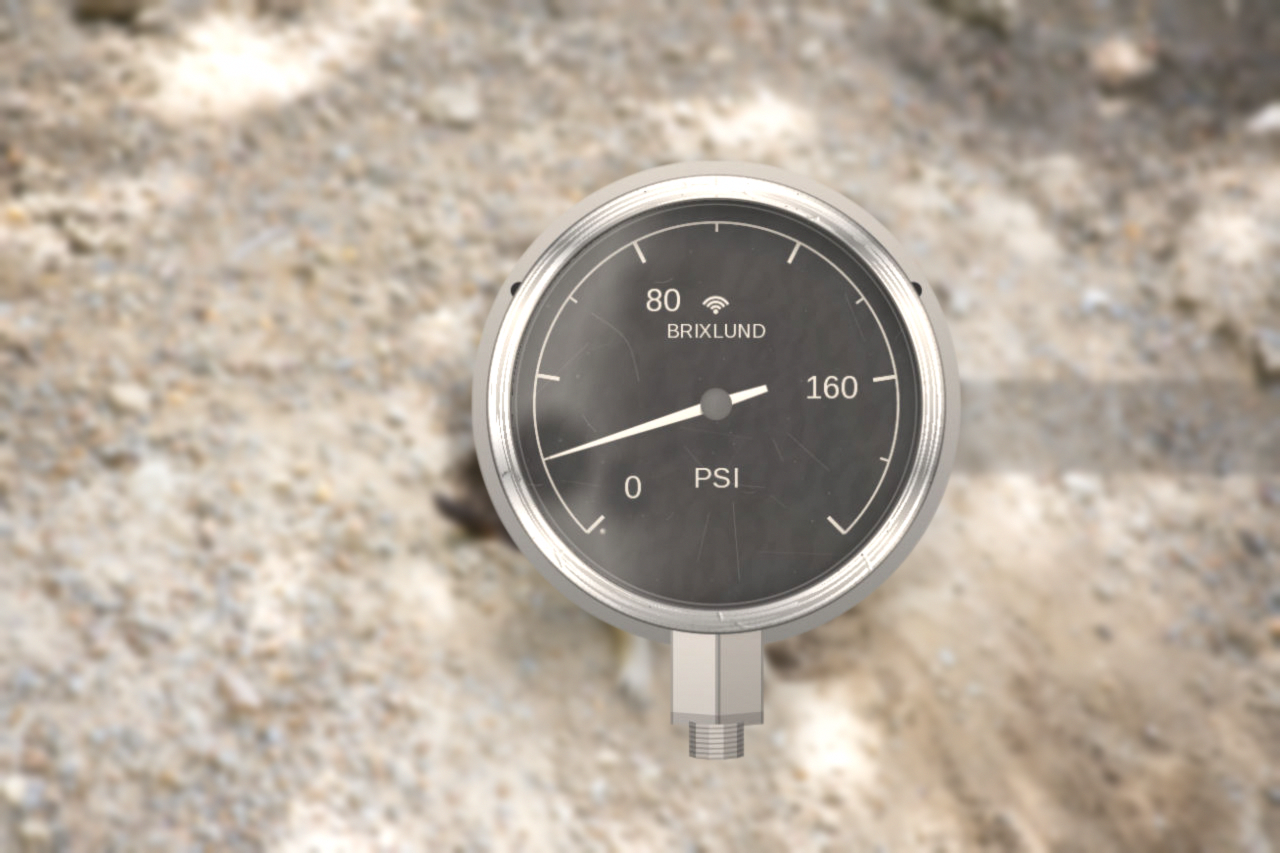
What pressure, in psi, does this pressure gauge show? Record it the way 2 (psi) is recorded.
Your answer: 20 (psi)
